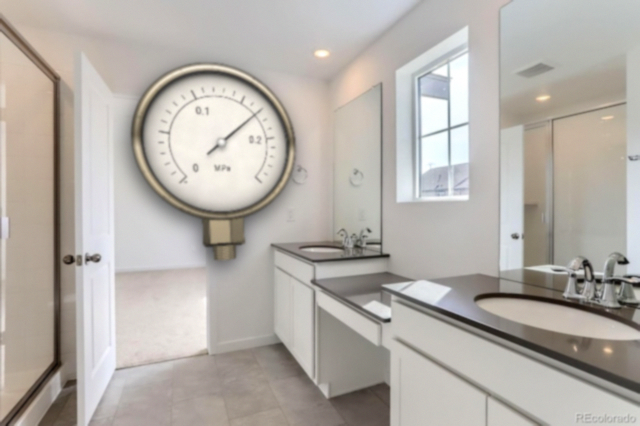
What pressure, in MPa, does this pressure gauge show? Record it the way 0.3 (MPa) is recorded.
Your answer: 0.17 (MPa)
